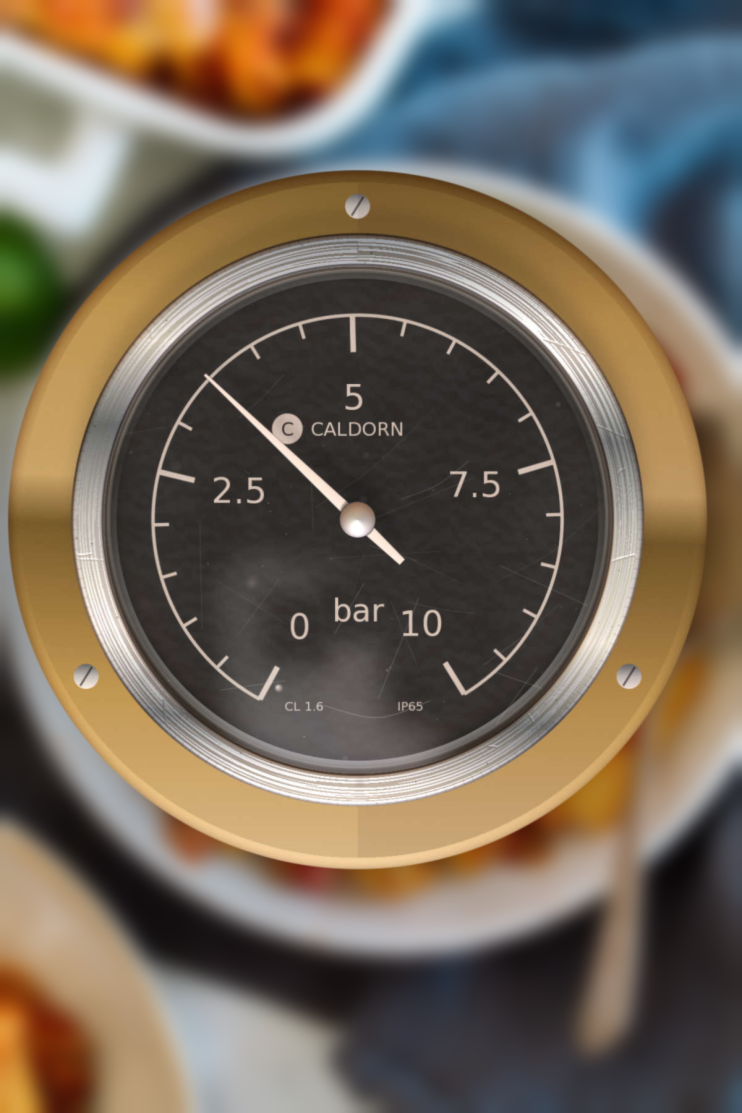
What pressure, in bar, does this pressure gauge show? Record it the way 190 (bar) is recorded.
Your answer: 3.5 (bar)
